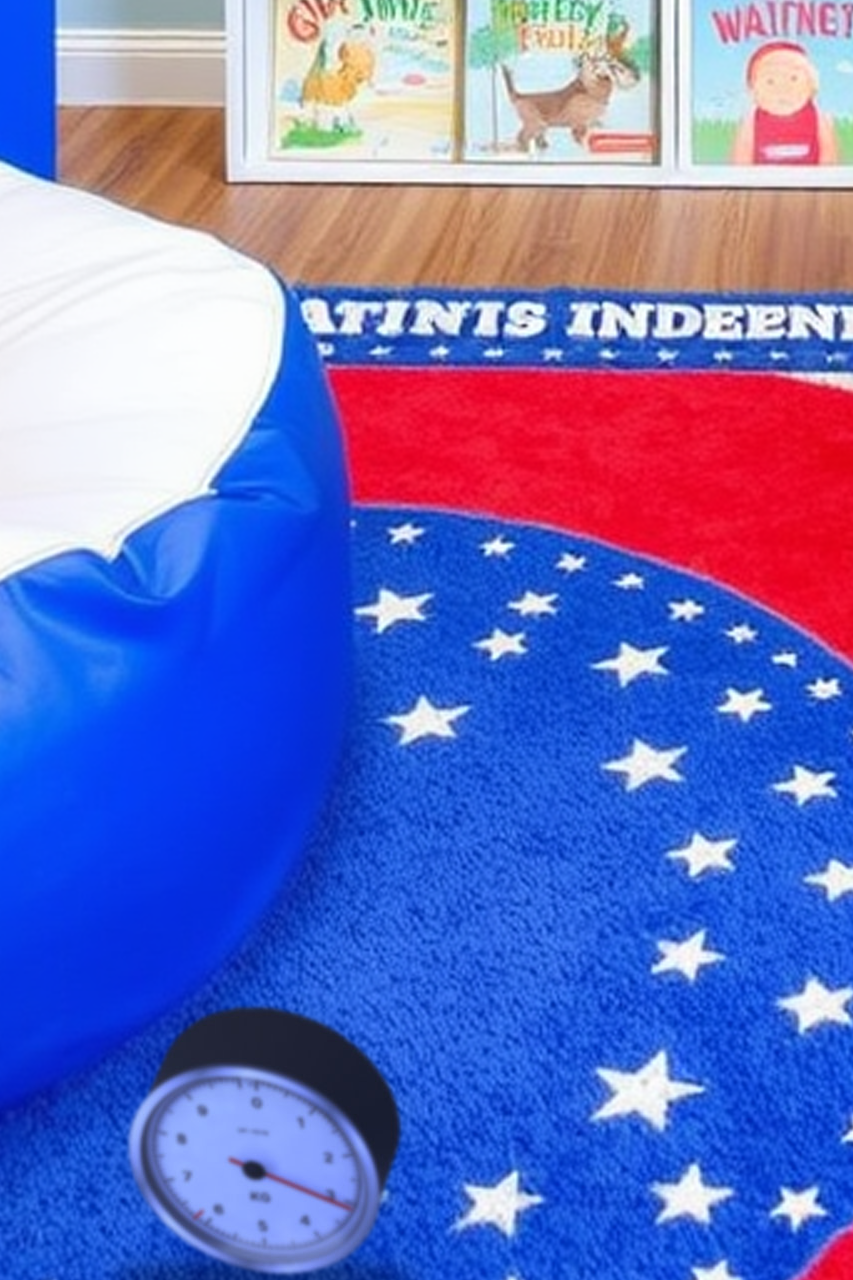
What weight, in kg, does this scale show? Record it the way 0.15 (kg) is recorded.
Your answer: 3 (kg)
